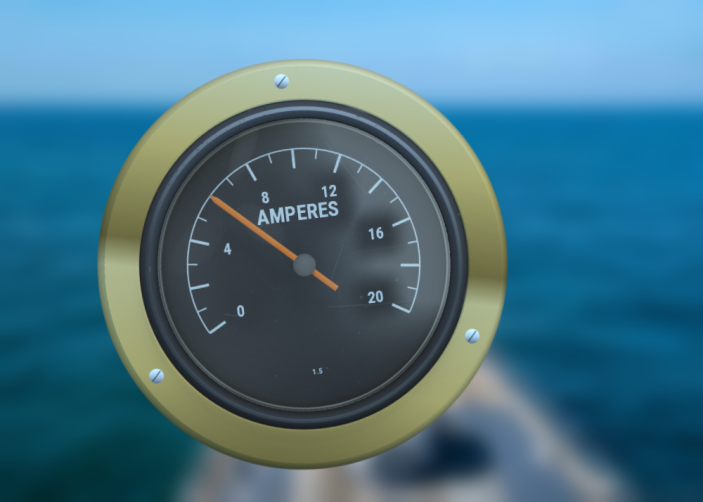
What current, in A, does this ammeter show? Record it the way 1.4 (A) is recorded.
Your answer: 6 (A)
